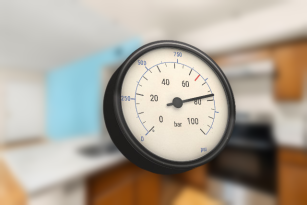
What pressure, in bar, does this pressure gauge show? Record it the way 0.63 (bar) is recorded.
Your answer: 77.5 (bar)
